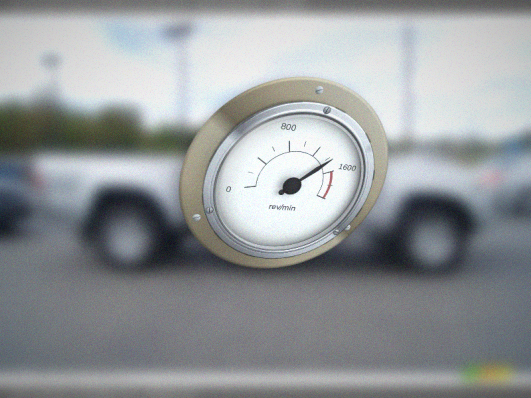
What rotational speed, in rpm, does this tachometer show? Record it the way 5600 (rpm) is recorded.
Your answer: 1400 (rpm)
